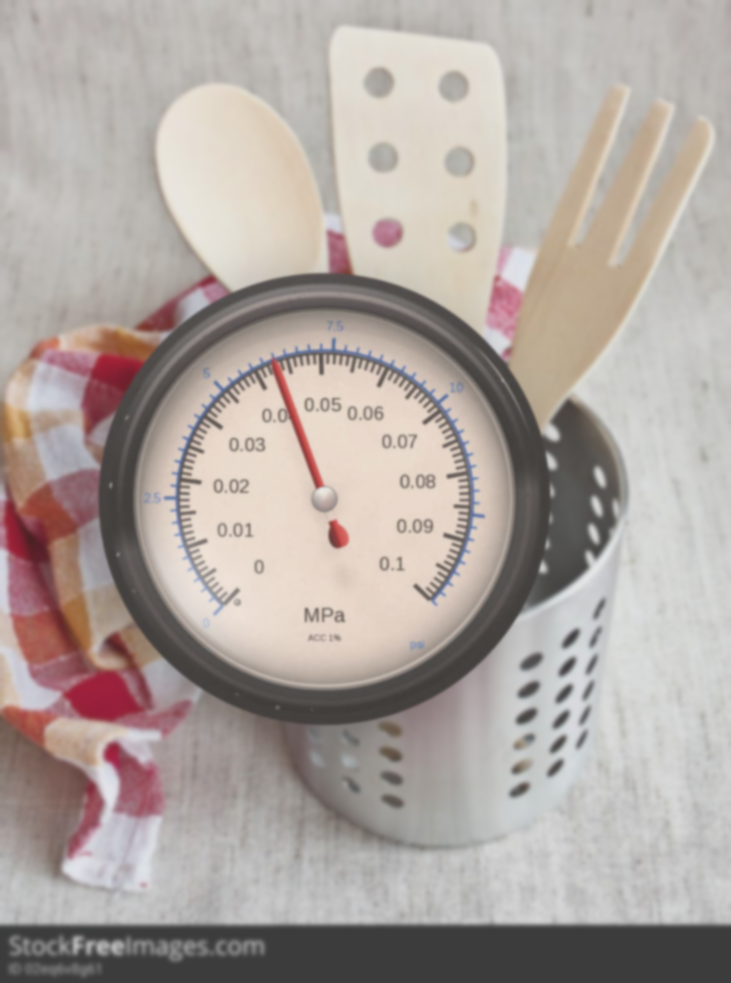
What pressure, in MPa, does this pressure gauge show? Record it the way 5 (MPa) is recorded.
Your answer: 0.043 (MPa)
